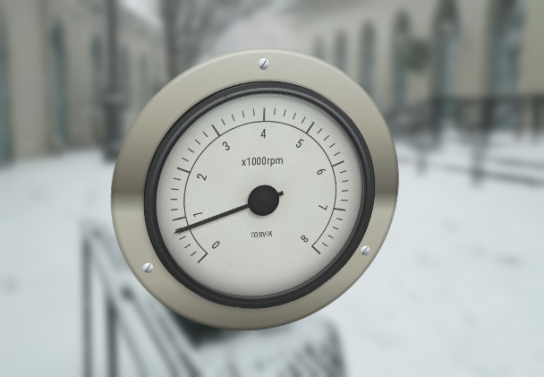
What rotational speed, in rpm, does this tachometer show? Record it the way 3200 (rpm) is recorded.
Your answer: 800 (rpm)
